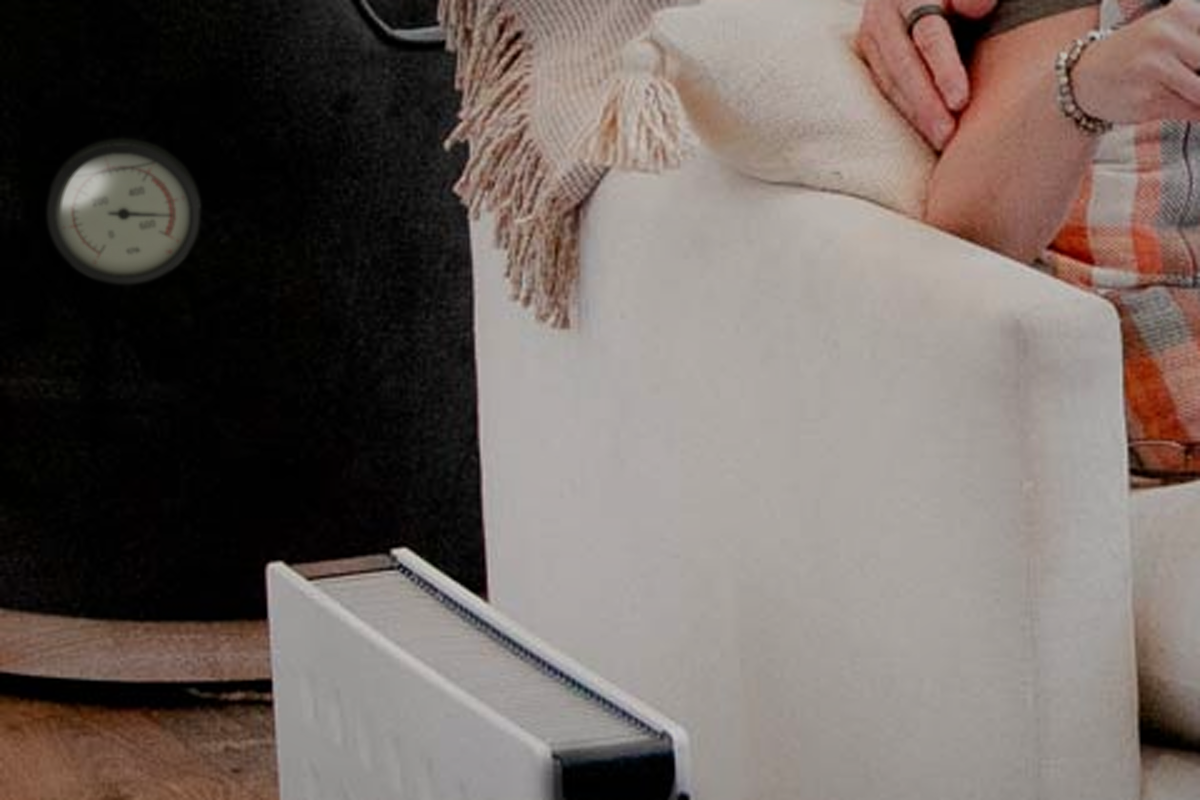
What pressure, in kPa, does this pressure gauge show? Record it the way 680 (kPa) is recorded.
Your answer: 540 (kPa)
